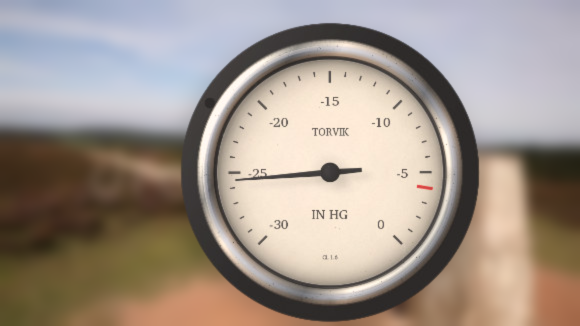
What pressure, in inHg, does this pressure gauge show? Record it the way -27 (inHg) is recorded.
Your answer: -25.5 (inHg)
